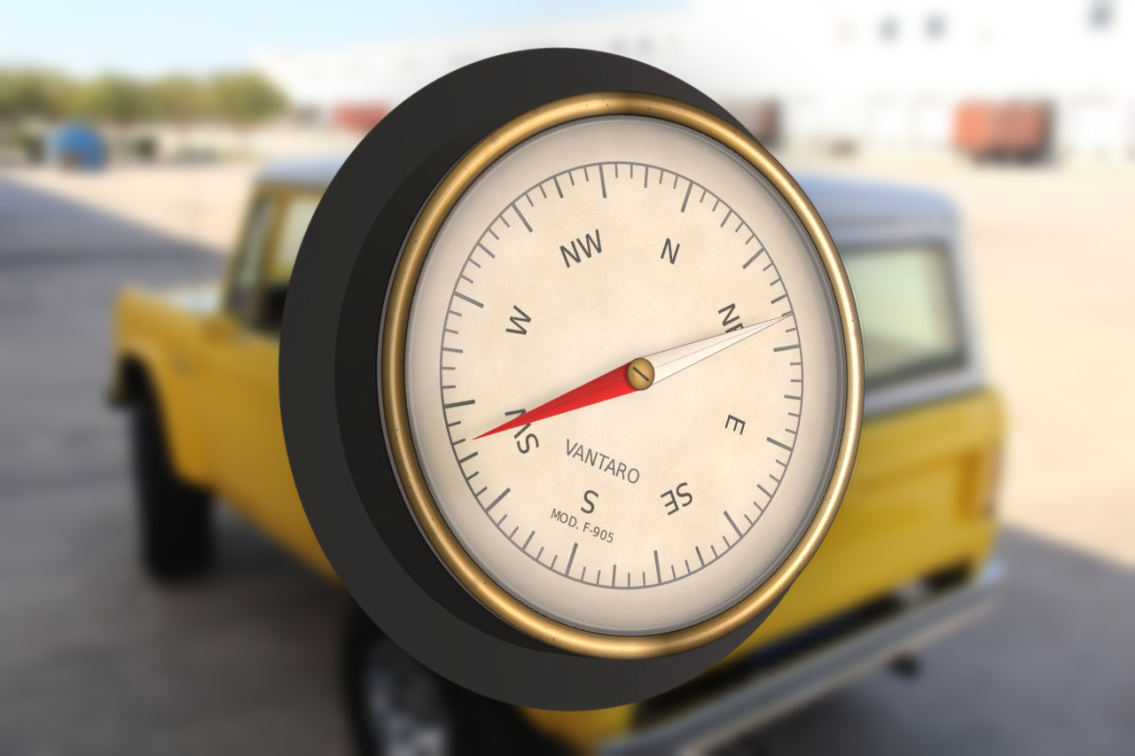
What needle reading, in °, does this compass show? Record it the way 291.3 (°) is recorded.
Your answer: 230 (°)
